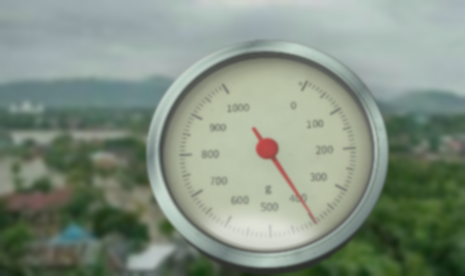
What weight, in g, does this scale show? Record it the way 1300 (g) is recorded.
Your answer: 400 (g)
